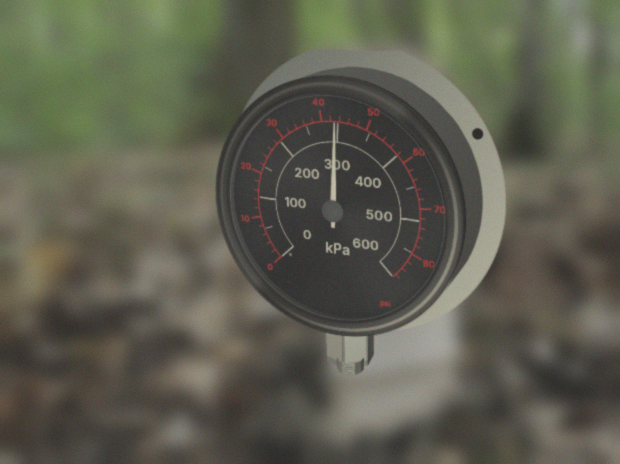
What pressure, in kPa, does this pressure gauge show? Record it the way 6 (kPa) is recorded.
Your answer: 300 (kPa)
